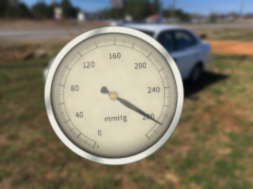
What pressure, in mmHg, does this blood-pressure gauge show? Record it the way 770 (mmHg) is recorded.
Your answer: 280 (mmHg)
